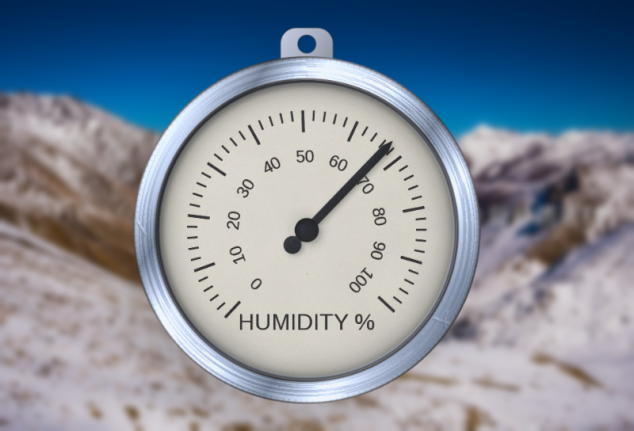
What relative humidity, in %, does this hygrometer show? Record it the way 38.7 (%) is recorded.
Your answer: 67 (%)
